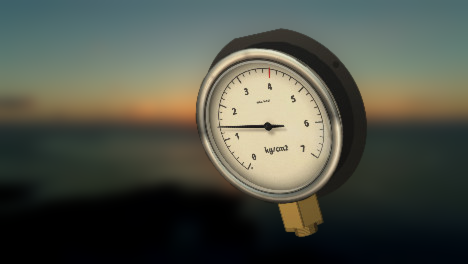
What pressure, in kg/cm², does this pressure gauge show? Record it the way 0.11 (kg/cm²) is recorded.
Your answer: 1.4 (kg/cm²)
